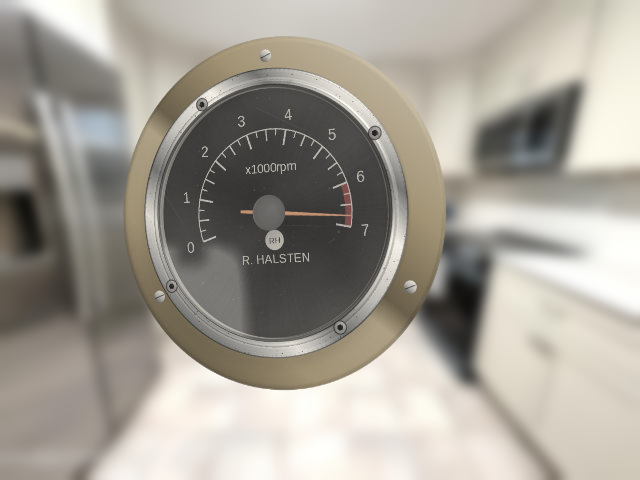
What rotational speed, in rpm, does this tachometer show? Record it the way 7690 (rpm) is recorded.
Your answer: 6750 (rpm)
